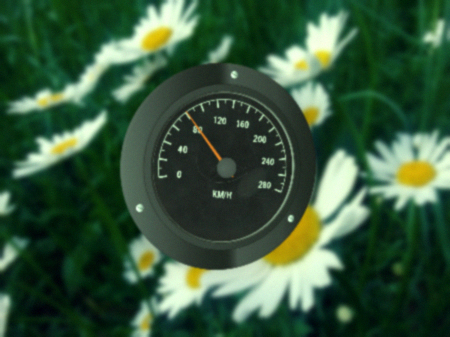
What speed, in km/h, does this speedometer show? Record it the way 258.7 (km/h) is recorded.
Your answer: 80 (km/h)
